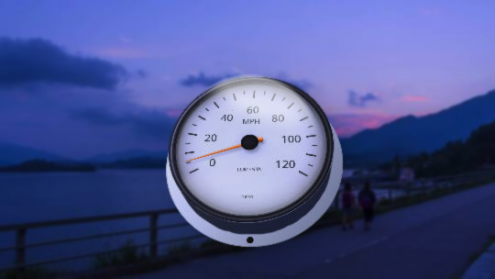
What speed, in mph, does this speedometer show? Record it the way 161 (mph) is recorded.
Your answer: 5 (mph)
